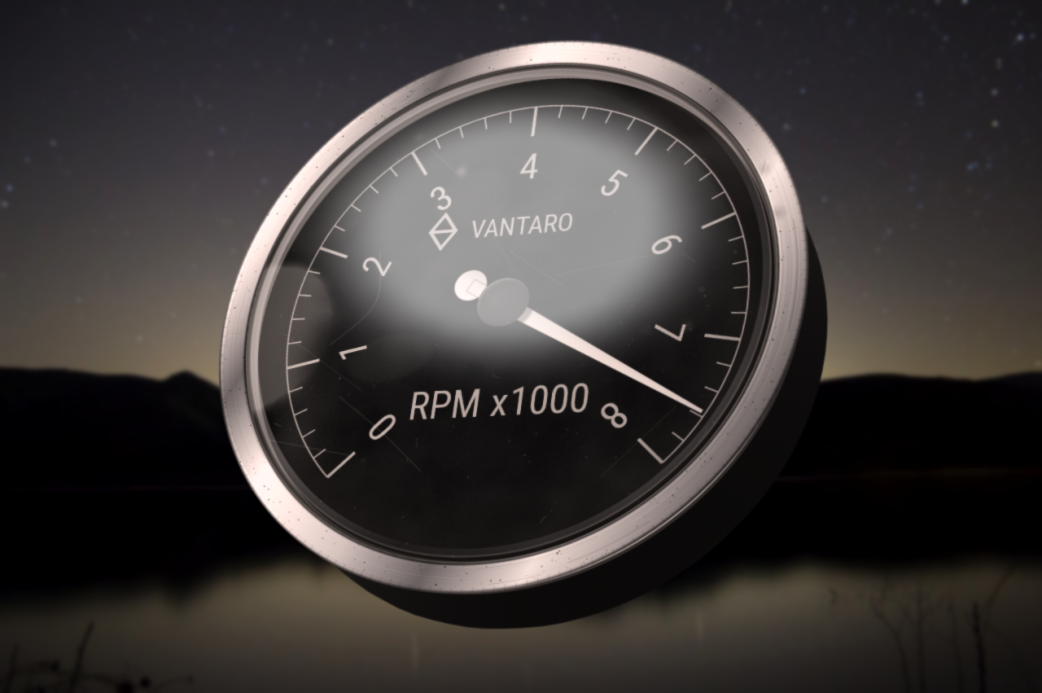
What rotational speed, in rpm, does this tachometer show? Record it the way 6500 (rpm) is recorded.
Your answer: 7600 (rpm)
